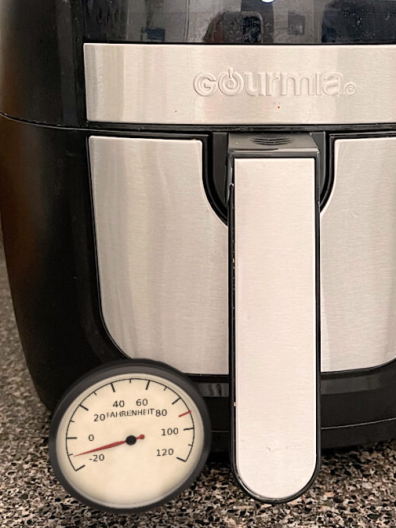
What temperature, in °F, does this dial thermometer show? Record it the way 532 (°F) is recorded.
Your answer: -10 (°F)
